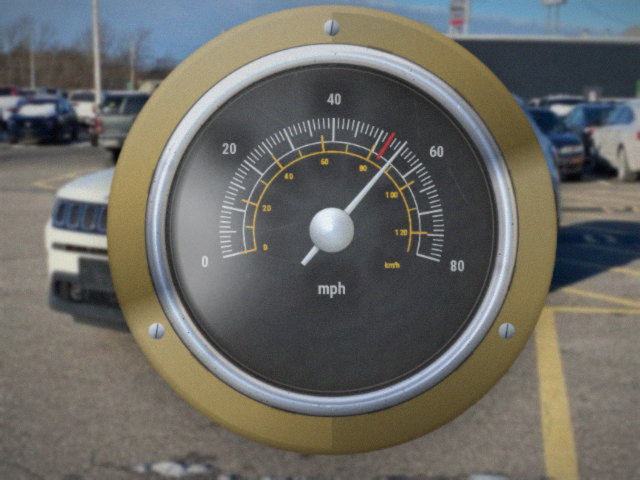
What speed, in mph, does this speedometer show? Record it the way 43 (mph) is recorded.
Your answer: 55 (mph)
